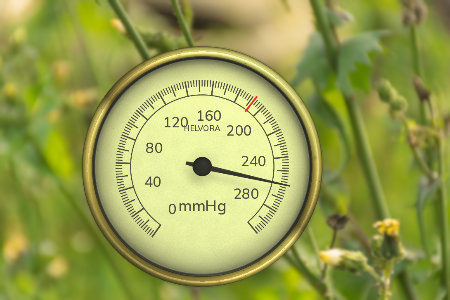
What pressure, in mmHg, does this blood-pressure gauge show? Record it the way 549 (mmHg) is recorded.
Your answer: 260 (mmHg)
